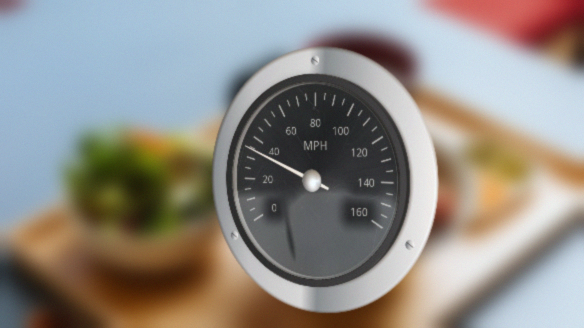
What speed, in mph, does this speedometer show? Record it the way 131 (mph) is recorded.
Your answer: 35 (mph)
